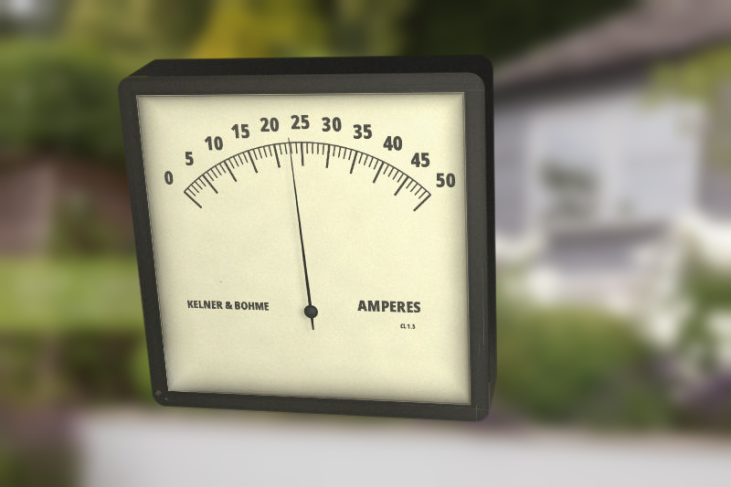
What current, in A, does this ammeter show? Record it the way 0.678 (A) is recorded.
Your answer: 23 (A)
